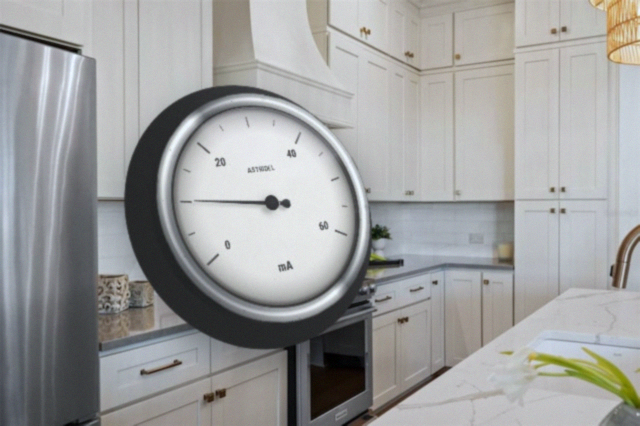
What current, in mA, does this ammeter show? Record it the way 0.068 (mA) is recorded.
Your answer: 10 (mA)
